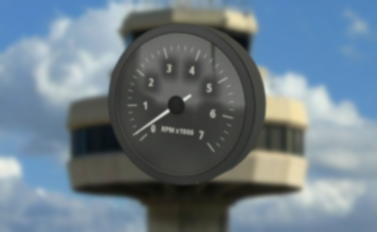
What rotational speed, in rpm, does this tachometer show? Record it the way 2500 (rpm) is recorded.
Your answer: 200 (rpm)
